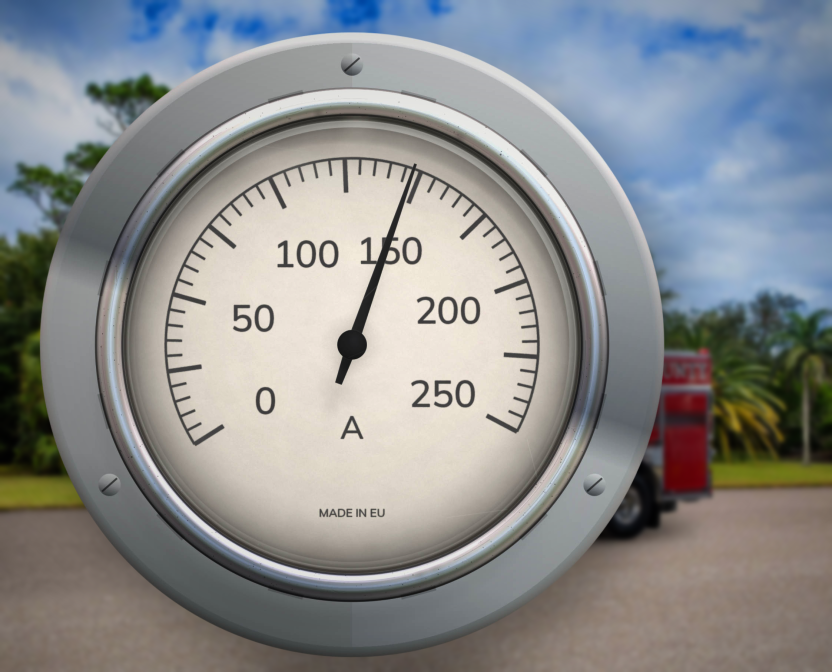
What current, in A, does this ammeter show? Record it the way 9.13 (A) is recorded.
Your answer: 147.5 (A)
